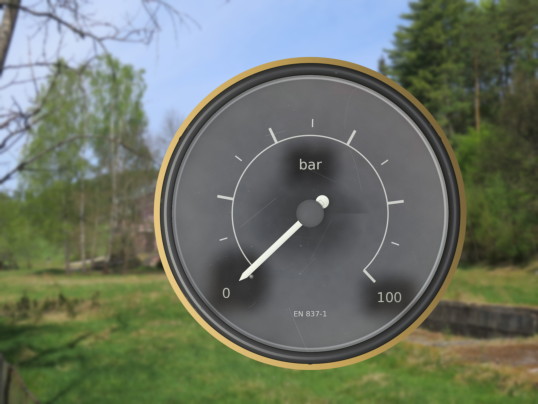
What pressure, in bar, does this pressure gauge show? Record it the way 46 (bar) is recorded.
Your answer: 0 (bar)
